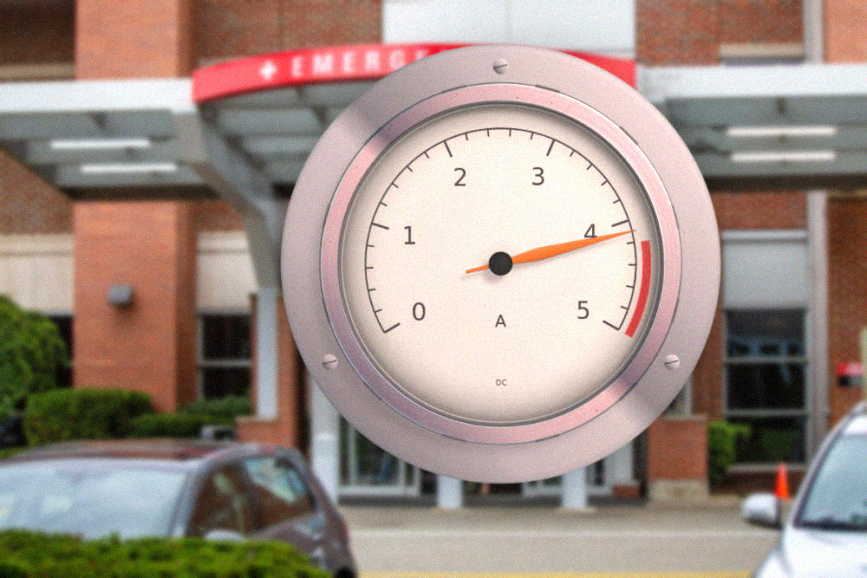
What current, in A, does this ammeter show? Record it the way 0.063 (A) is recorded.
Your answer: 4.1 (A)
